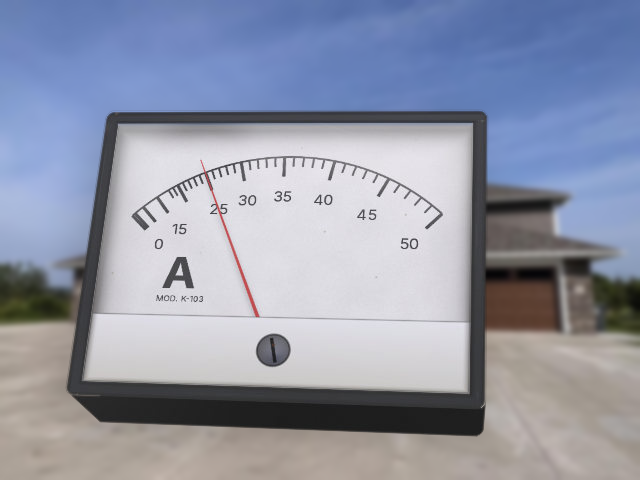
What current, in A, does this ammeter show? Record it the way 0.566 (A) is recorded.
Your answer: 25 (A)
